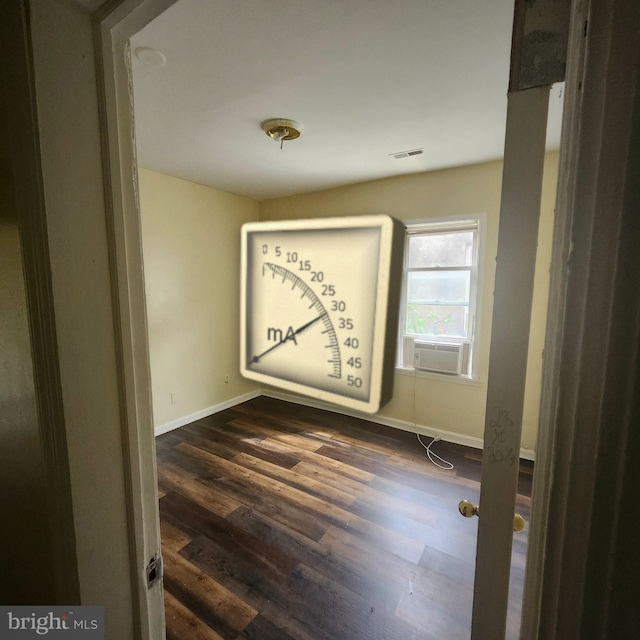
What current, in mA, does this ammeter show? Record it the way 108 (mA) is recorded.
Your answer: 30 (mA)
